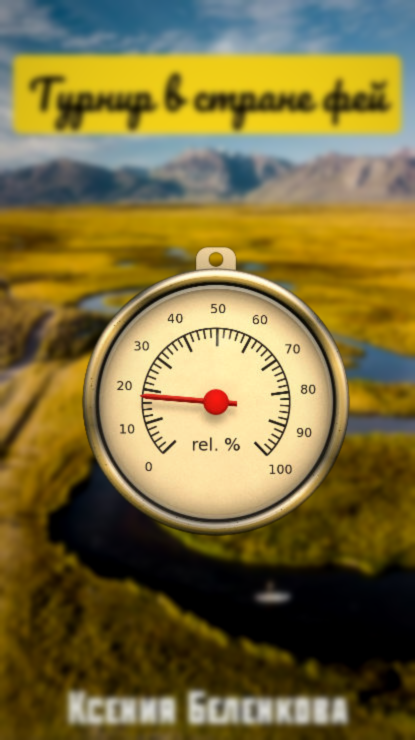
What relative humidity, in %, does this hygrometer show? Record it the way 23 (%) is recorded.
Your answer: 18 (%)
